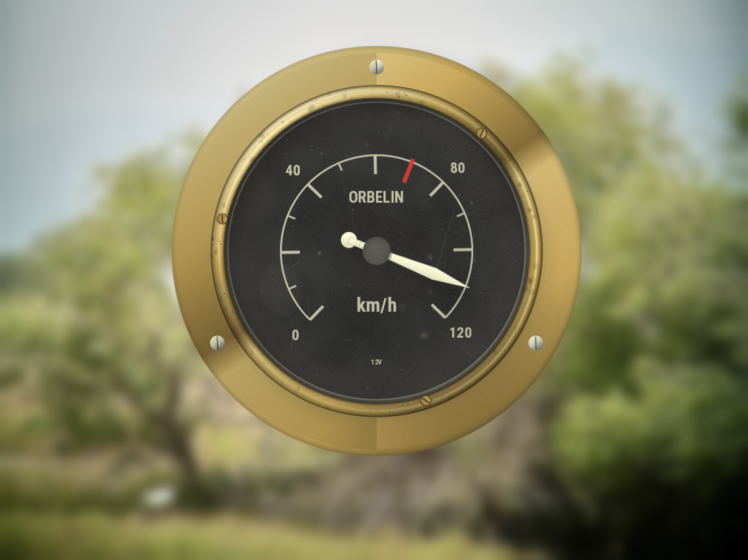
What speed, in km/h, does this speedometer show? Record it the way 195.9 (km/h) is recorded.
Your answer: 110 (km/h)
